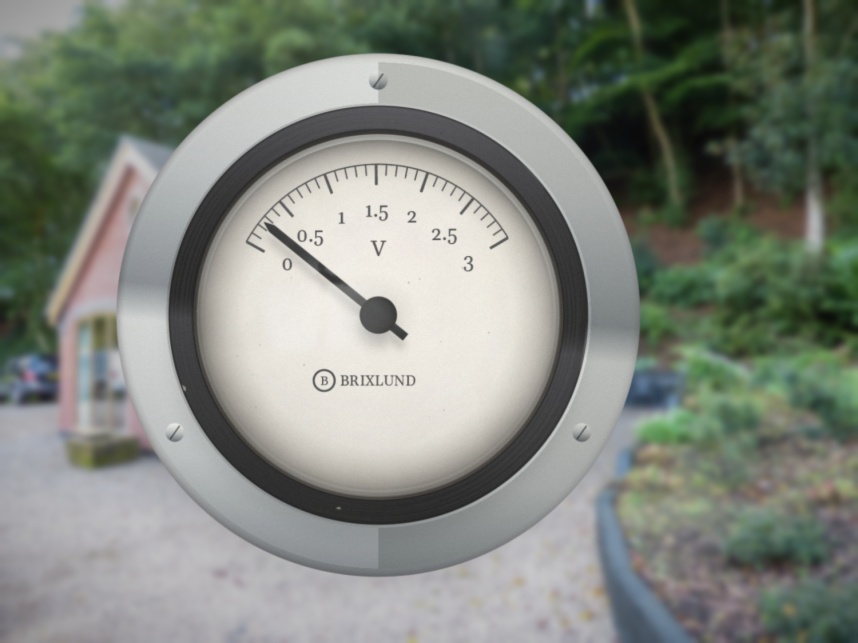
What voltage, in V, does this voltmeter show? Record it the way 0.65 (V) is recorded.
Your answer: 0.25 (V)
